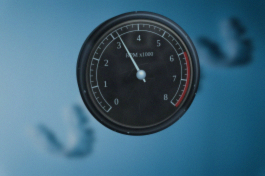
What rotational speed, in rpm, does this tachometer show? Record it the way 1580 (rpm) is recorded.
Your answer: 3200 (rpm)
